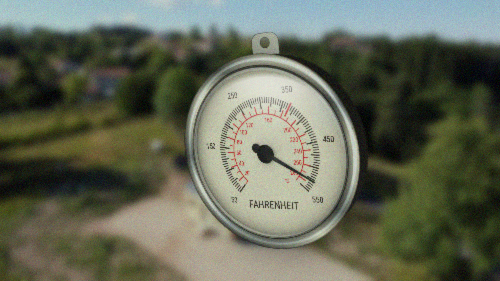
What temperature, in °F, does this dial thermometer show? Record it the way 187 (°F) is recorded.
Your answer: 525 (°F)
